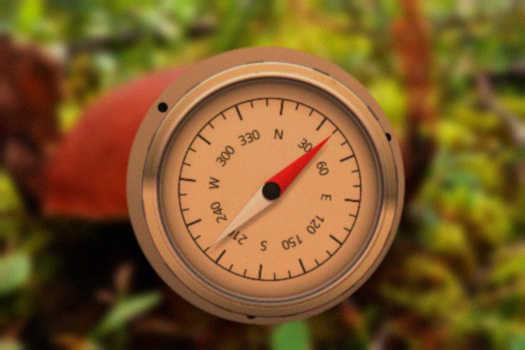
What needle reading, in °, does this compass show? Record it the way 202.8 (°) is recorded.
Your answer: 40 (°)
